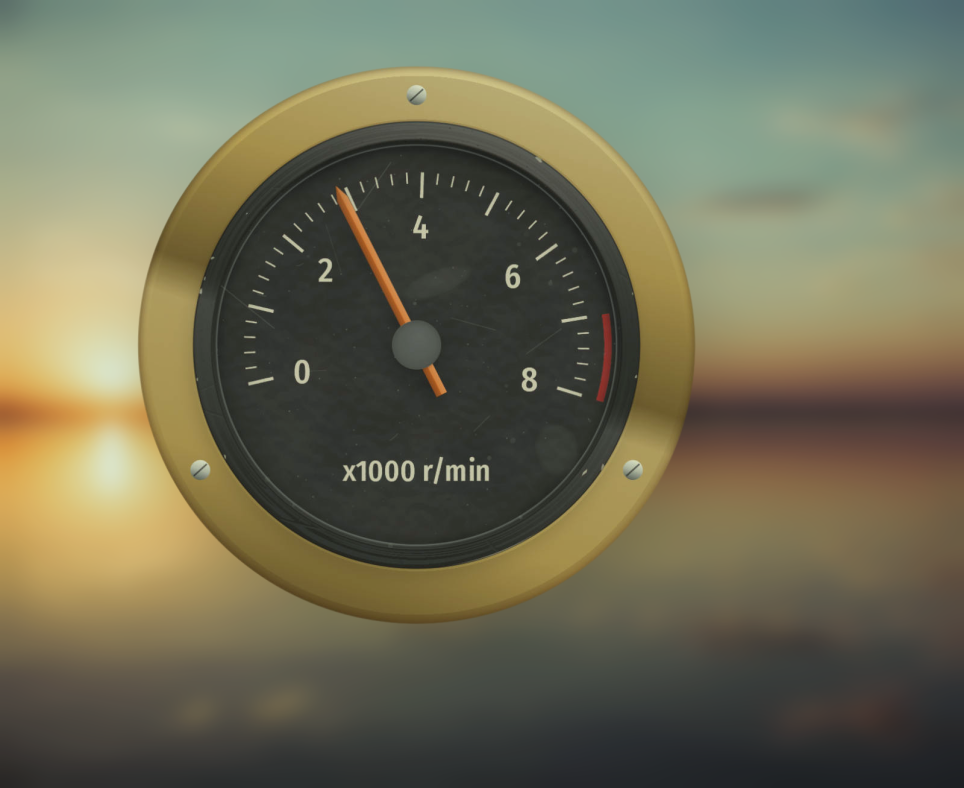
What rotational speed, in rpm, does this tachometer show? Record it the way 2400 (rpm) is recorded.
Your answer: 2900 (rpm)
